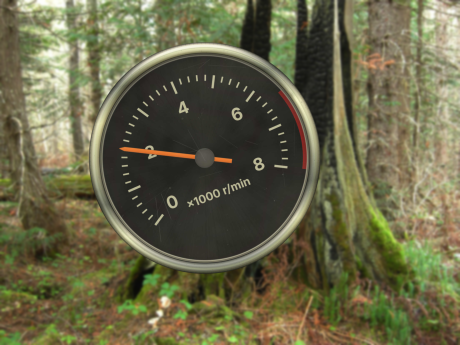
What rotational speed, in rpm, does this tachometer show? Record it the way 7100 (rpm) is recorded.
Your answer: 2000 (rpm)
